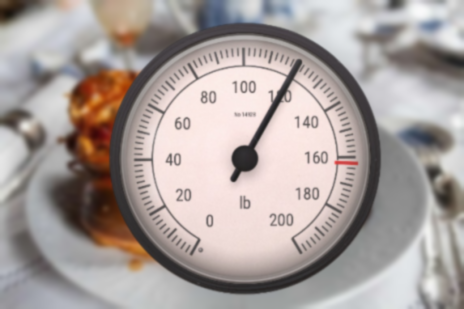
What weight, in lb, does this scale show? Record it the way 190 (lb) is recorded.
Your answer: 120 (lb)
